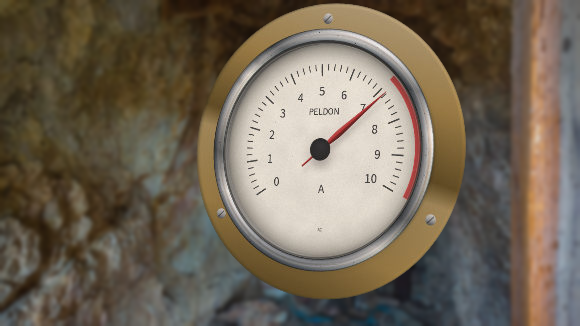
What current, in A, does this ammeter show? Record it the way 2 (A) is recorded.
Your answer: 7.2 (A)
